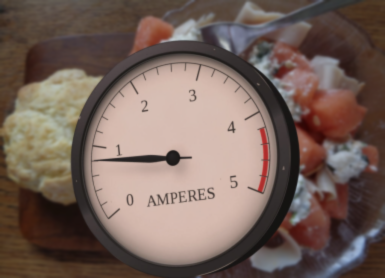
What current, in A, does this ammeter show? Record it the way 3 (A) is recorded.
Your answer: 0.8 (A)
